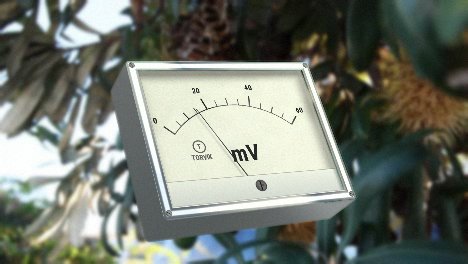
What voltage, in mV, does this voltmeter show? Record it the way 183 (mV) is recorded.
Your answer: 15 (mV)
